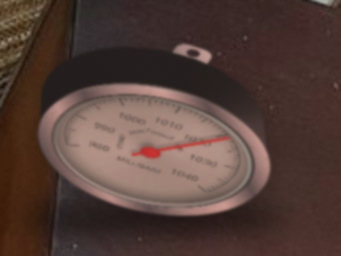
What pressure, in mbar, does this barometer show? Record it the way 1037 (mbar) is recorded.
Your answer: 1020 (mbar)
